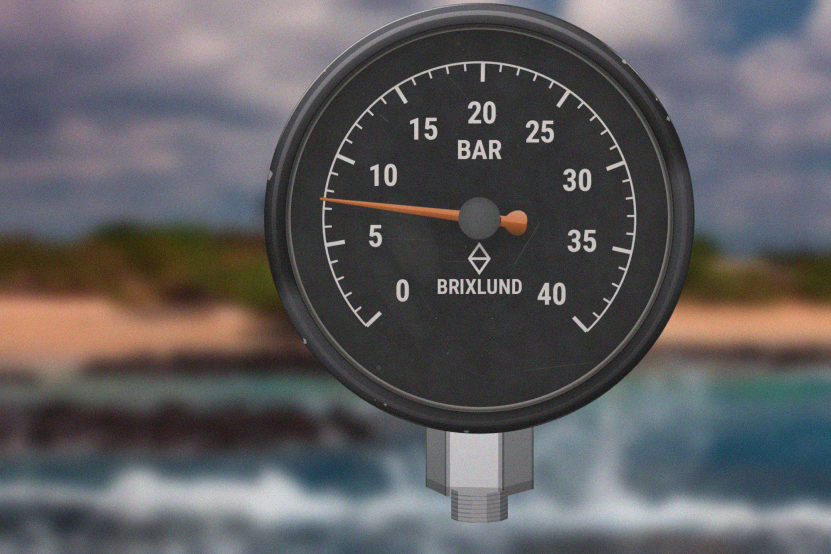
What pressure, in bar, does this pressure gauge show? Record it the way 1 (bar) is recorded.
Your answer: 7.5 (bar)
